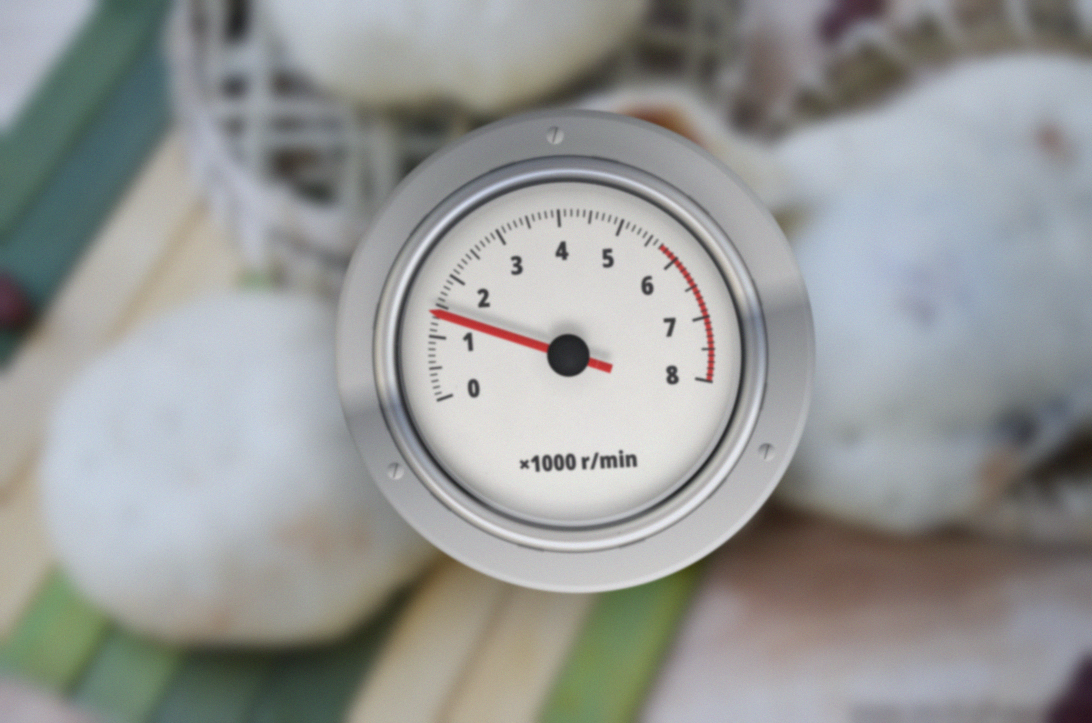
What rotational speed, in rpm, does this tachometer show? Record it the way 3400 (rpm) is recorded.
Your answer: 1400 (rpm)
